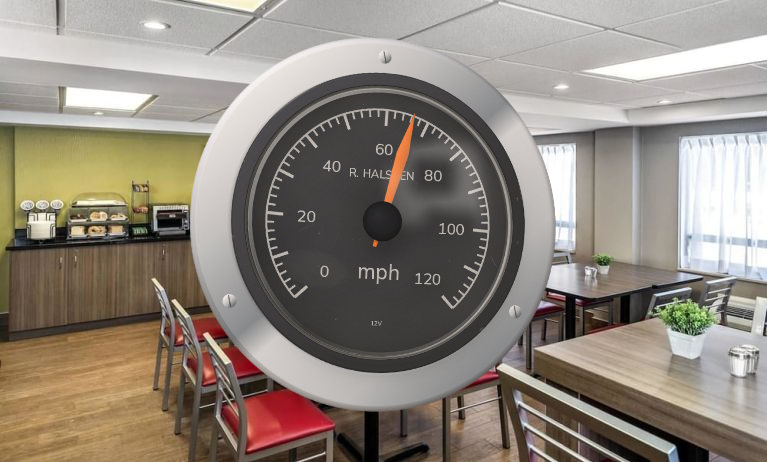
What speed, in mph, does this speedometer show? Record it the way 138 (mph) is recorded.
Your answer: 66 (mph)
